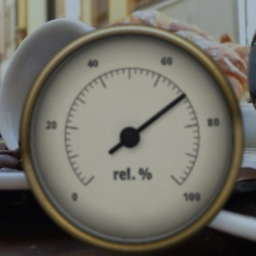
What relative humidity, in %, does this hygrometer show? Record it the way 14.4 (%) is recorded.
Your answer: 70 (%)
